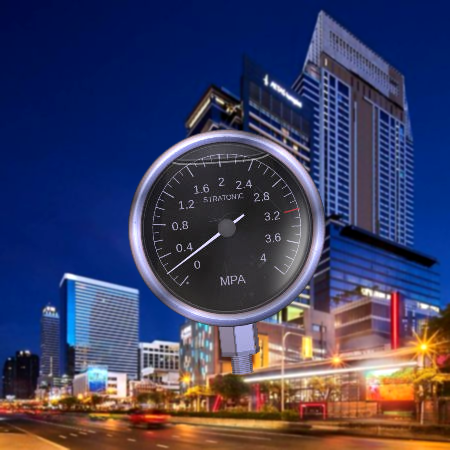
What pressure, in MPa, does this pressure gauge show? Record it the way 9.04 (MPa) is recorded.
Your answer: 0.2 (MPa)
